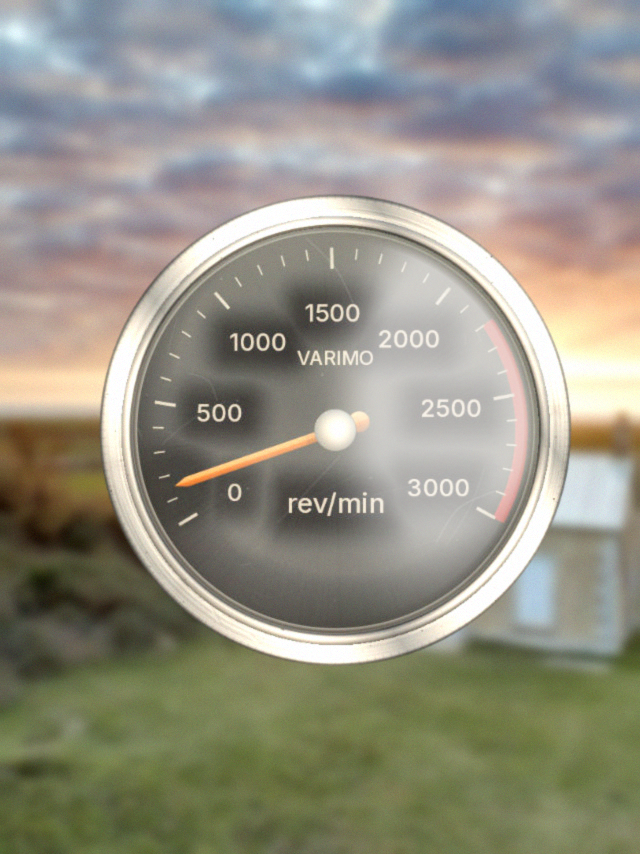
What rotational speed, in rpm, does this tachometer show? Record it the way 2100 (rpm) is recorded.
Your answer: 150 (rpm)
